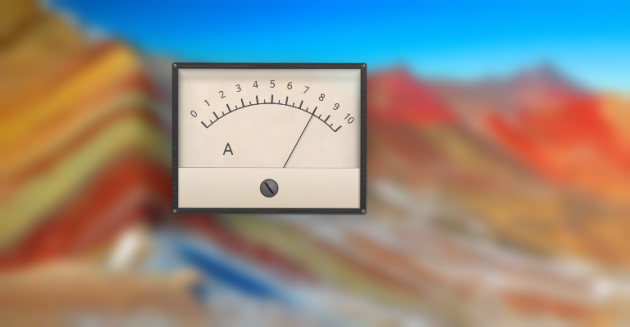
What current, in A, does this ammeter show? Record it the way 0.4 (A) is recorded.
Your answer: 8 (A)
